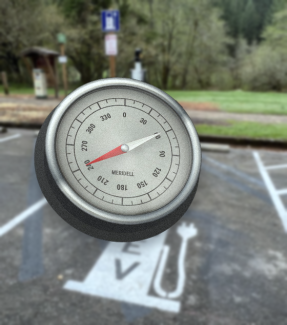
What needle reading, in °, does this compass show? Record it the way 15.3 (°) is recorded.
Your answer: 240 (°)
